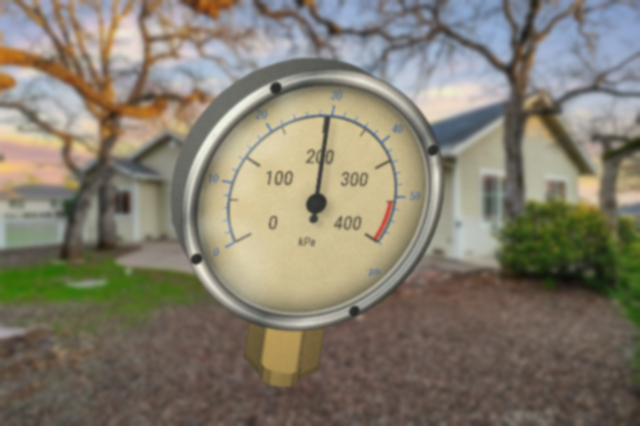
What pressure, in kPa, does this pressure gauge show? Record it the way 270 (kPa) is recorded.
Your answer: 200 (kPa)
